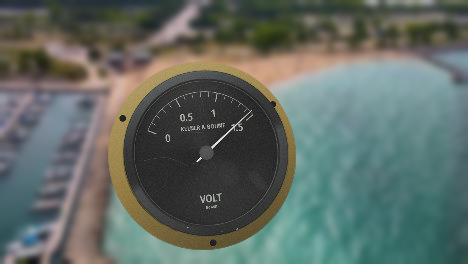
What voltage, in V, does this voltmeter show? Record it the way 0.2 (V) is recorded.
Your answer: 1.45 (V)
